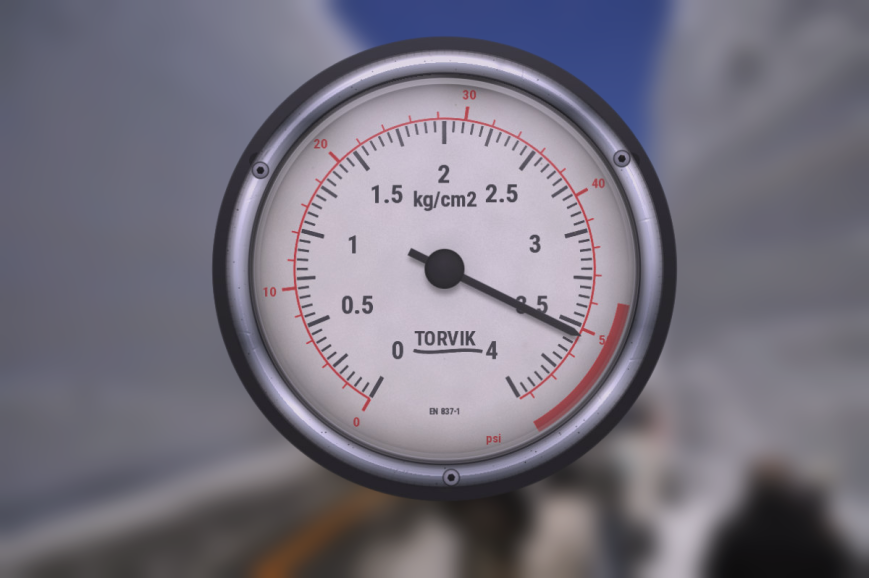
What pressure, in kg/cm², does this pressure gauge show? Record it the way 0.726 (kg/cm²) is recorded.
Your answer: 3.55 (kg/cm²)
